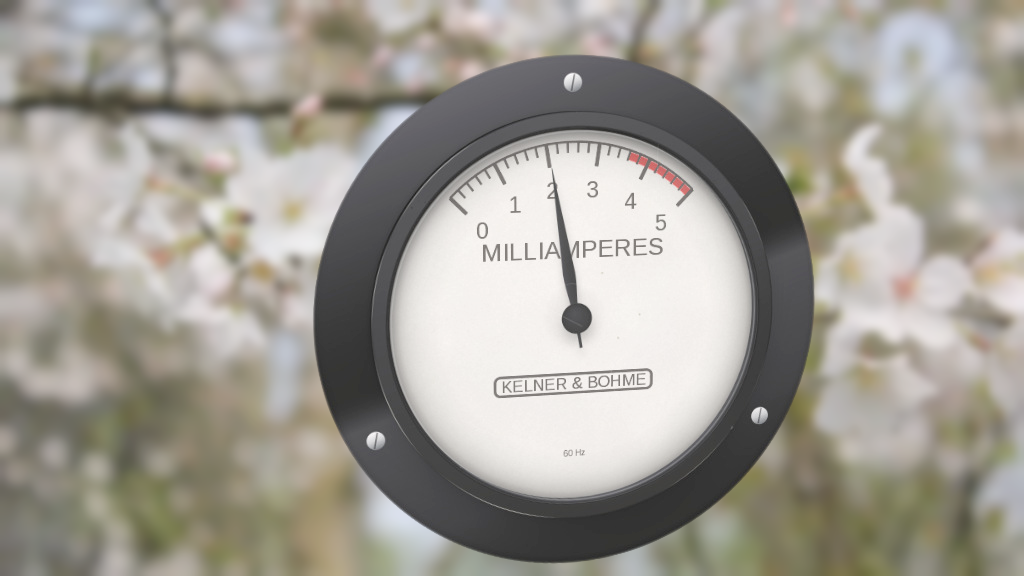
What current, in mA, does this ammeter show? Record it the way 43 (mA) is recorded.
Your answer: 2 (mA)
